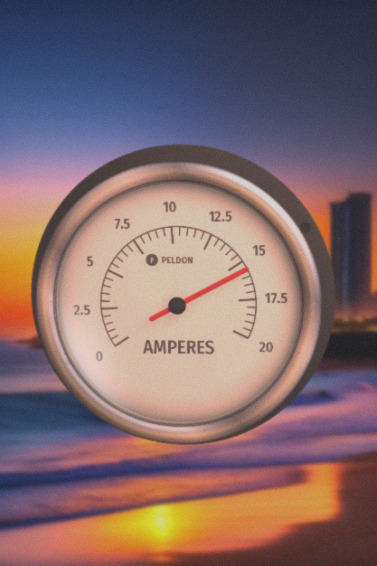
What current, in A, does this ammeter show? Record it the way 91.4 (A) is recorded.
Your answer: 15.5 (A)
